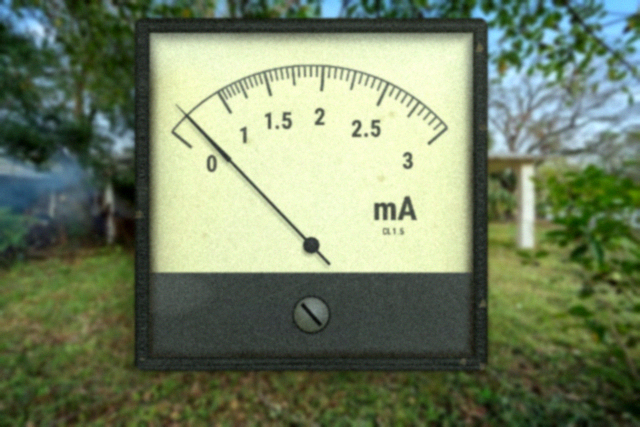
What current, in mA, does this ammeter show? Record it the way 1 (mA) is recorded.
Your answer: 0.5 (mA)
